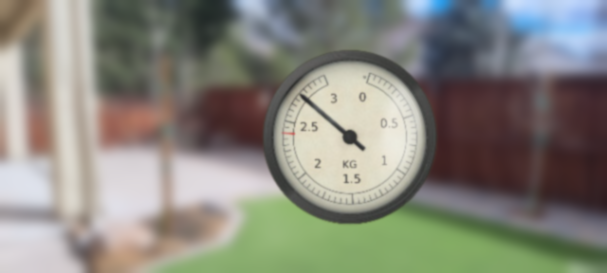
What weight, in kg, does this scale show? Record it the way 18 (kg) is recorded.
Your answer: 2.75 (kg)
